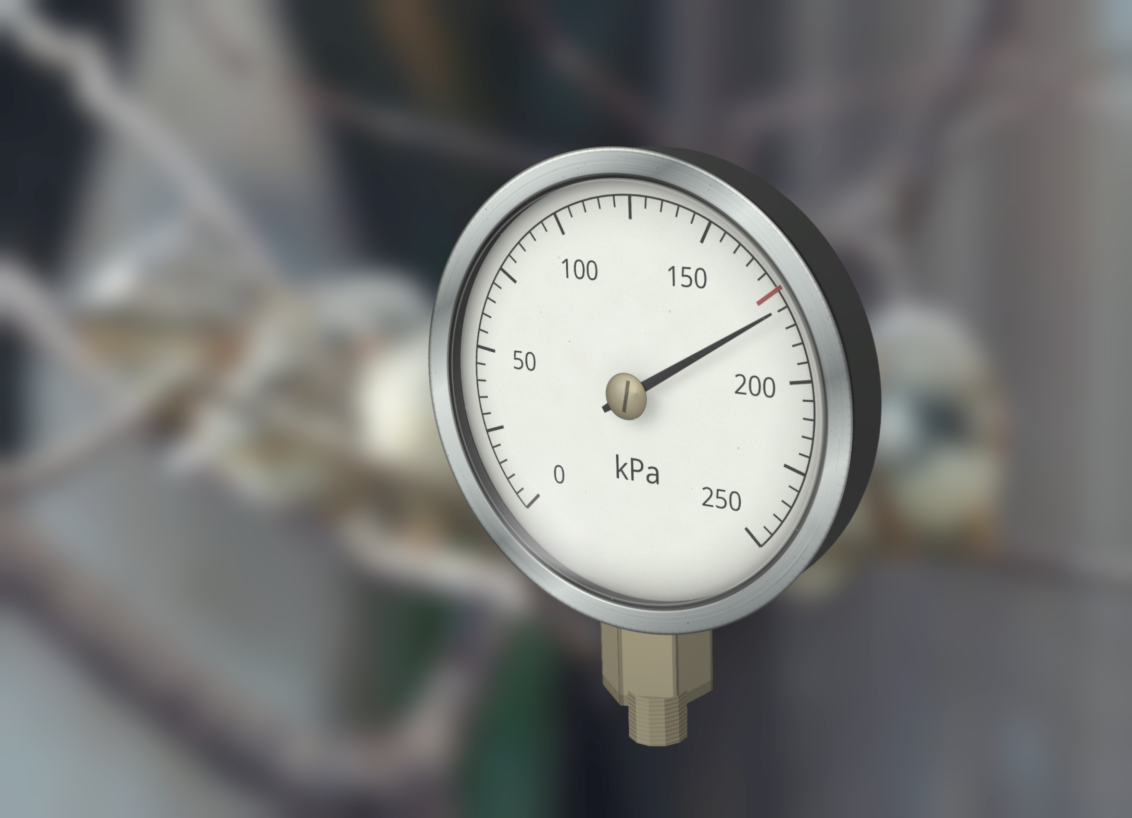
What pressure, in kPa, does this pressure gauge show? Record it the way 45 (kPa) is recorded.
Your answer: 180 (kPa)
